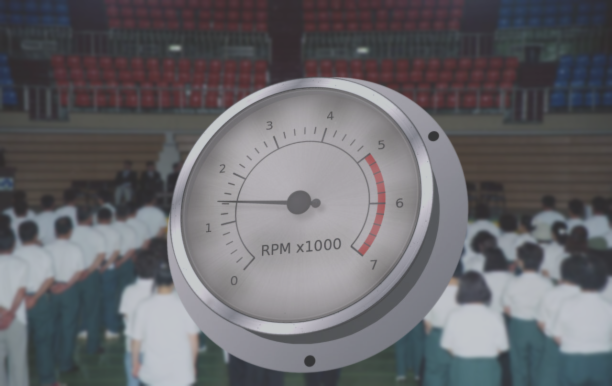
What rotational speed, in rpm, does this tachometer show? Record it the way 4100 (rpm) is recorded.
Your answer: 1400 (rpm)
